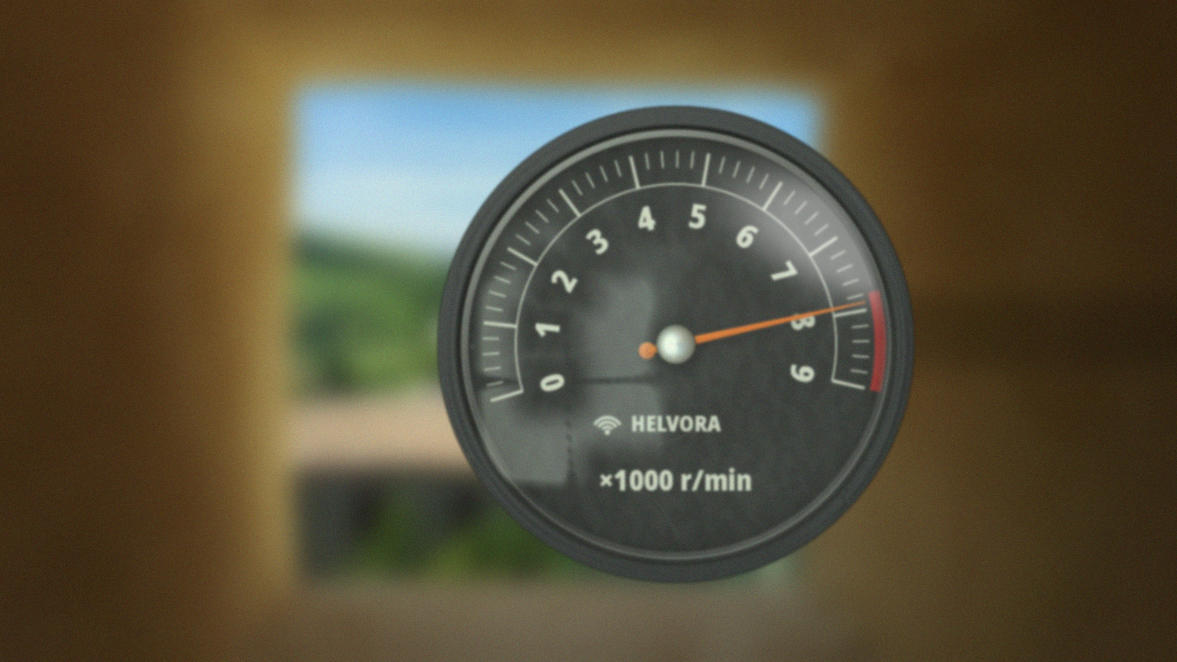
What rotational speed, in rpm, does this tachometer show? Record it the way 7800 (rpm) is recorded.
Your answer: 7900 (rpm)
